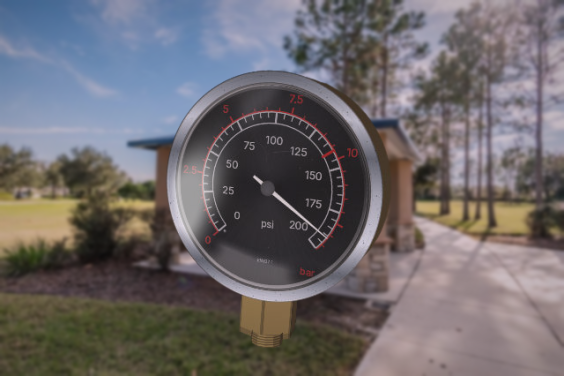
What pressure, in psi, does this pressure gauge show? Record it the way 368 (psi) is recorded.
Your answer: 190 (psi)
